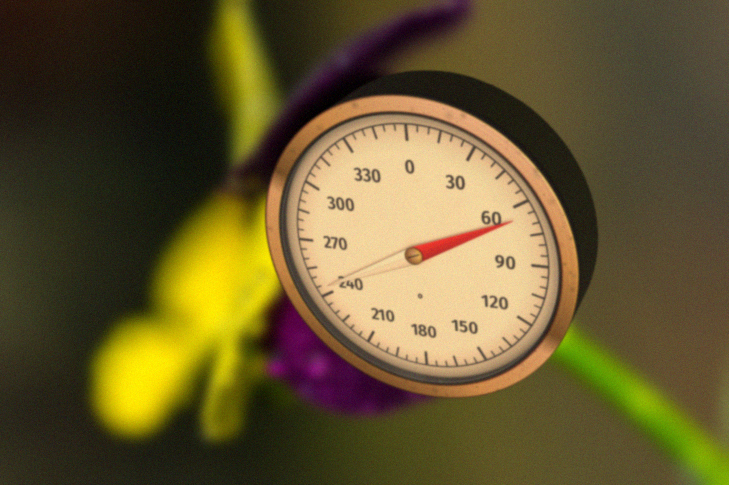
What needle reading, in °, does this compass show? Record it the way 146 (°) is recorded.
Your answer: 65 (°)
